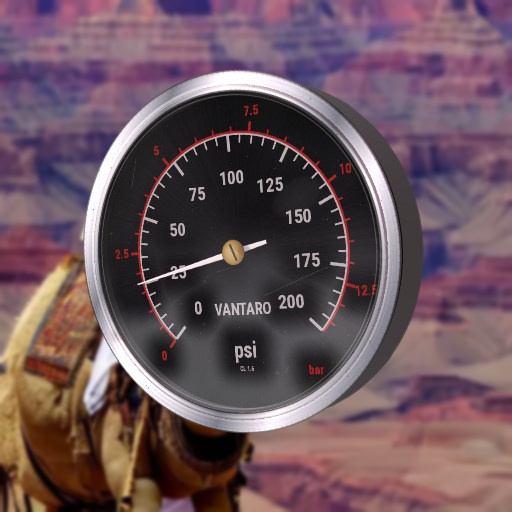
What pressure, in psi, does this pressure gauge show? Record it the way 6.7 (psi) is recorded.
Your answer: 25 (psi)
